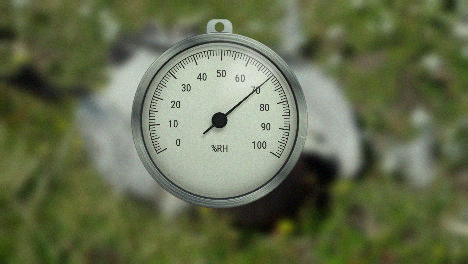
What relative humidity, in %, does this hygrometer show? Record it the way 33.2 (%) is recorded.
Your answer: 70 (%)
